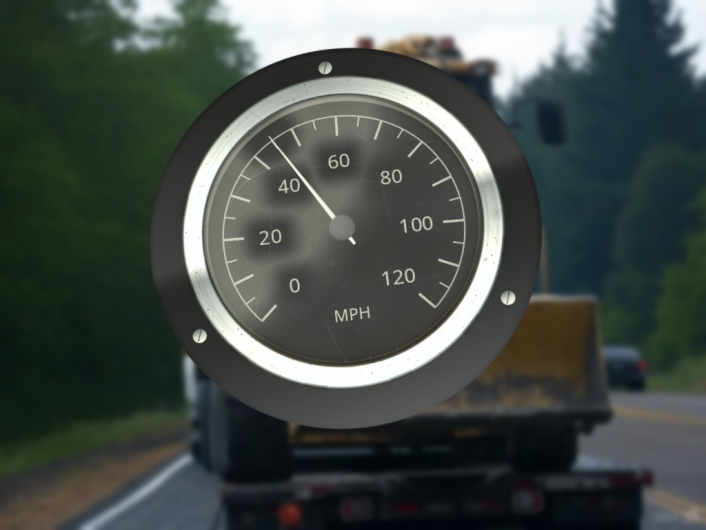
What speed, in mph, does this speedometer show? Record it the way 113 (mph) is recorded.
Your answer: 45 (mph)
